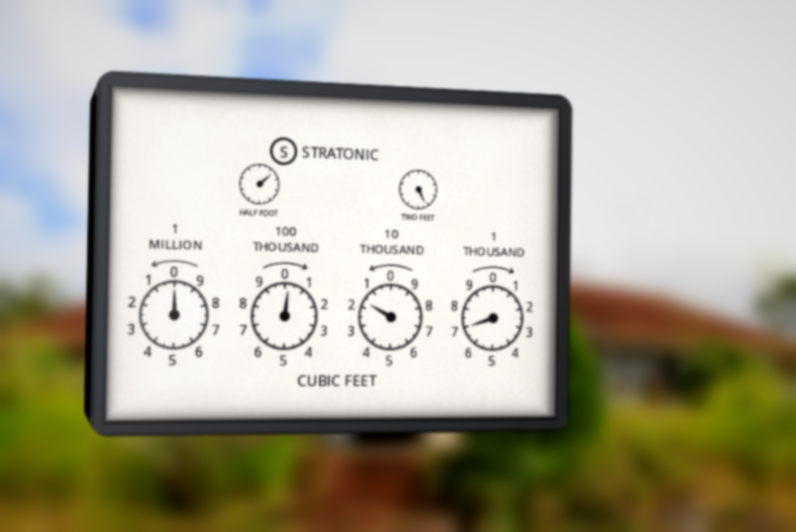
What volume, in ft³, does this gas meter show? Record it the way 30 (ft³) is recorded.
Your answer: 1700 (ft³)
